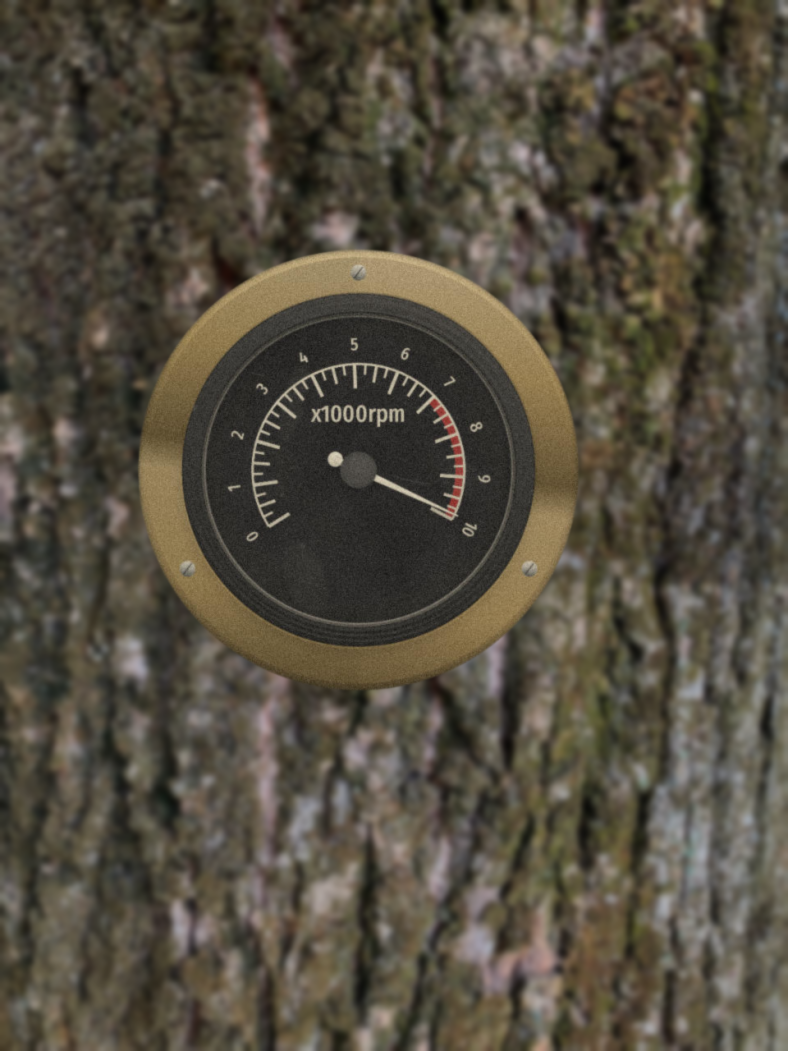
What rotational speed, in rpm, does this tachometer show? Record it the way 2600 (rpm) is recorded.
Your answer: 9875 (rpm)
